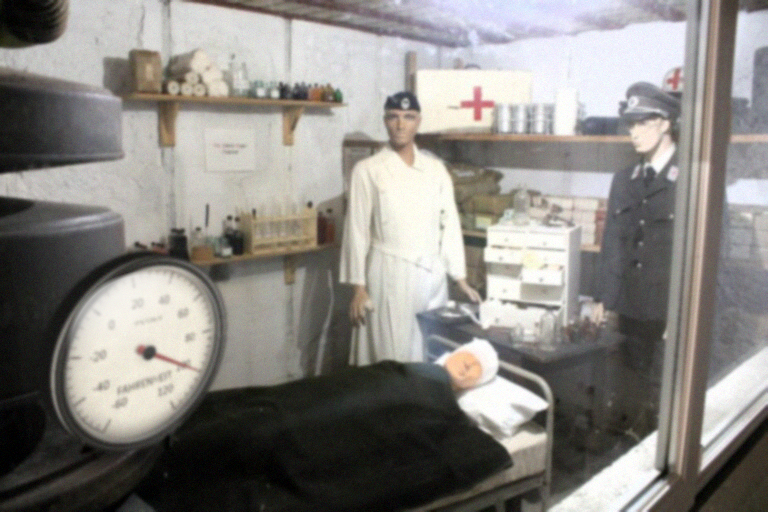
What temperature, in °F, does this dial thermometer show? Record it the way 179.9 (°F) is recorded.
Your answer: 100 (°F)
